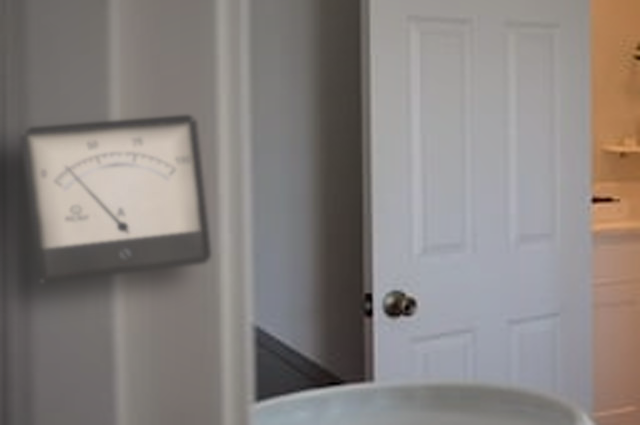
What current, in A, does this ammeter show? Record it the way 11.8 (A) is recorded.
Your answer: 25 (A)
